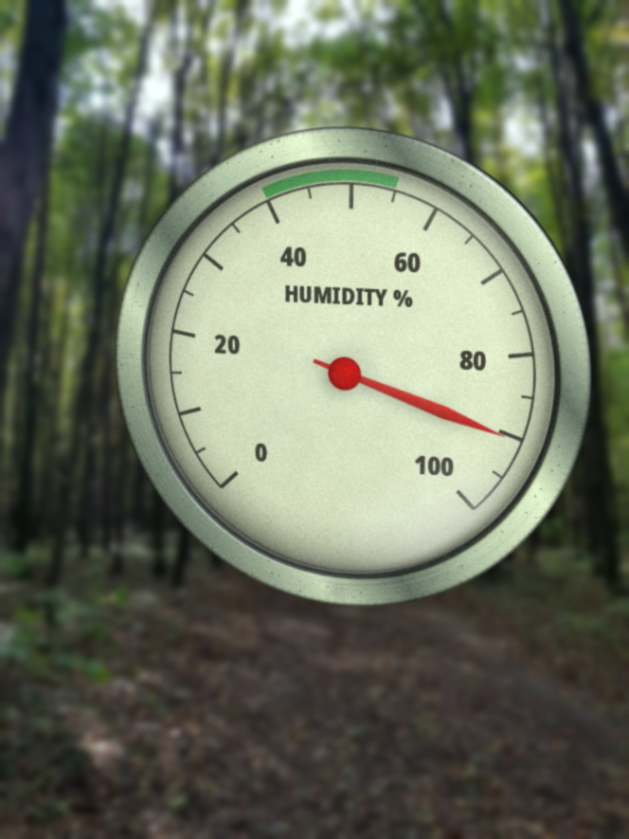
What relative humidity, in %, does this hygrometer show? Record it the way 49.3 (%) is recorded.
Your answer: 90 (%)
